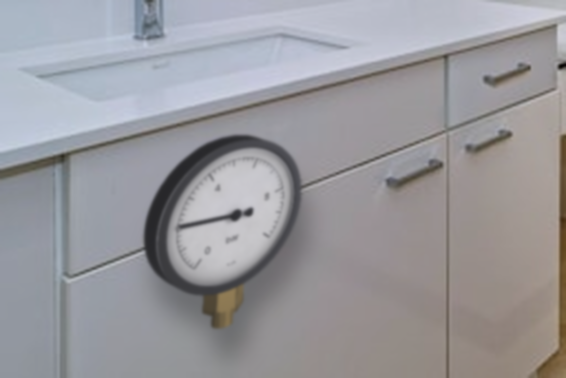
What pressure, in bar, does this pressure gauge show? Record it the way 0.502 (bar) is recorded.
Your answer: 2 (bar)
